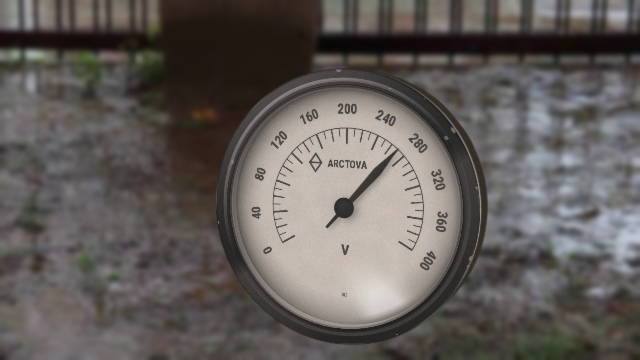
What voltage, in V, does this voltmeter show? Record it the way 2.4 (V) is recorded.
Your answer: 270 (V)
